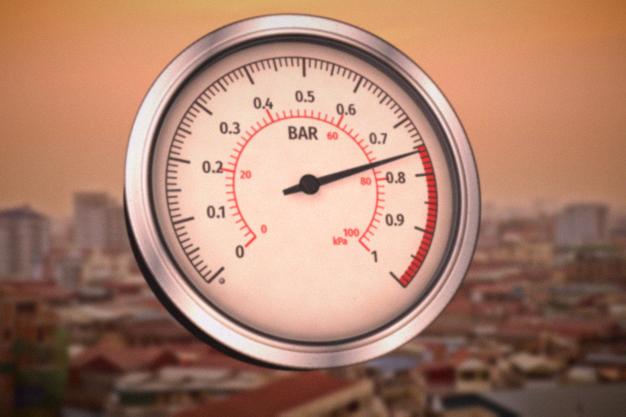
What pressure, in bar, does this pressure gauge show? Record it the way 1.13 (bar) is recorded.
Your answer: 0.76 (bar)
